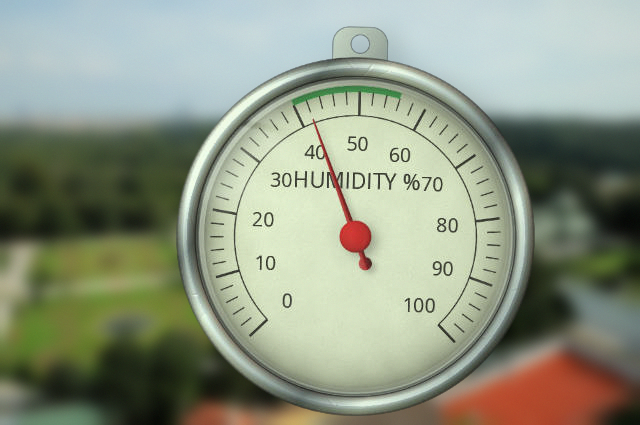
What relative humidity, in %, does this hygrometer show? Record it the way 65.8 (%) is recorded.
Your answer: 42 (%)
